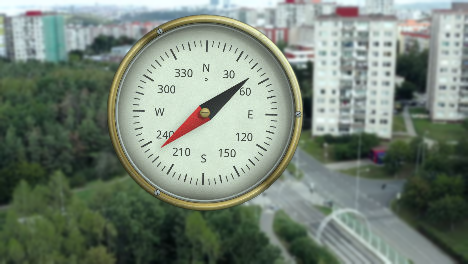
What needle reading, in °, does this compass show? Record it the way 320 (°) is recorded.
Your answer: 230 (°)
